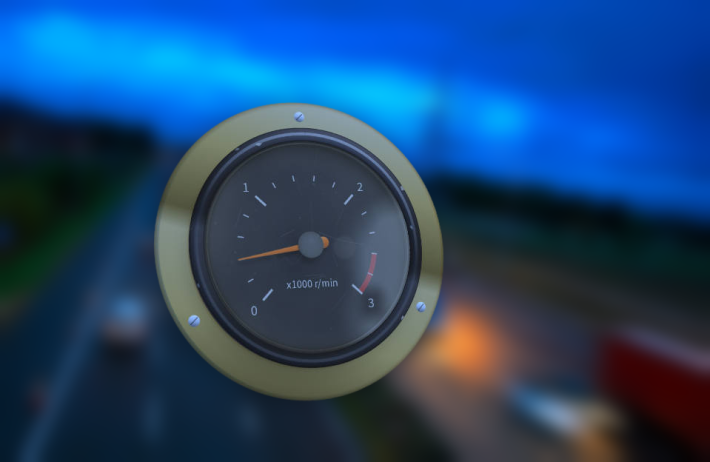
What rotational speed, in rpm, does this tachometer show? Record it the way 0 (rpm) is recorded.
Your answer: 400 (rpm)
